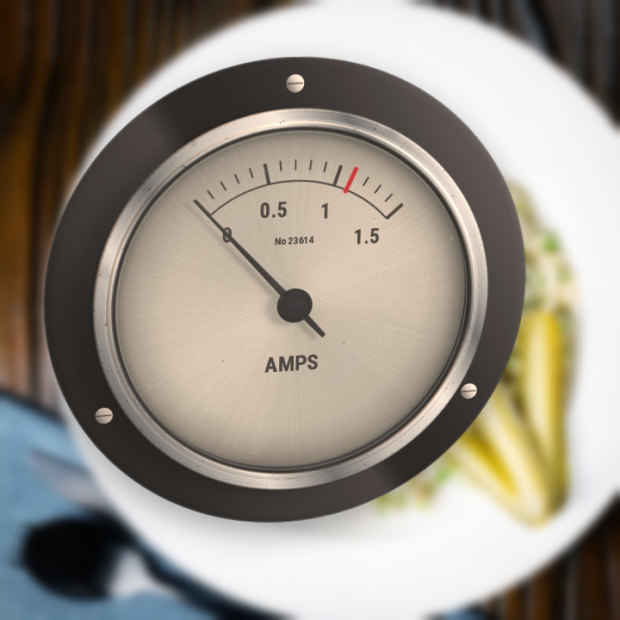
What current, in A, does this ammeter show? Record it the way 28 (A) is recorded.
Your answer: 0 (A)
